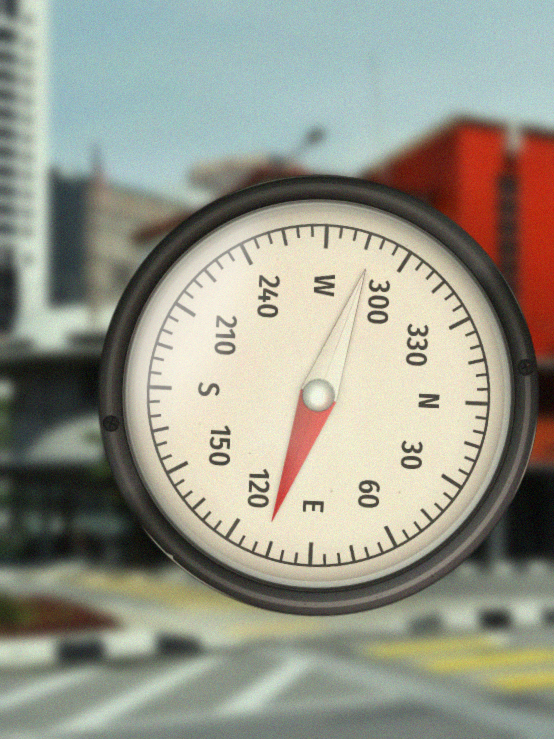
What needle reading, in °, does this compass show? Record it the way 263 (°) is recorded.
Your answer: 107.5 (°)
